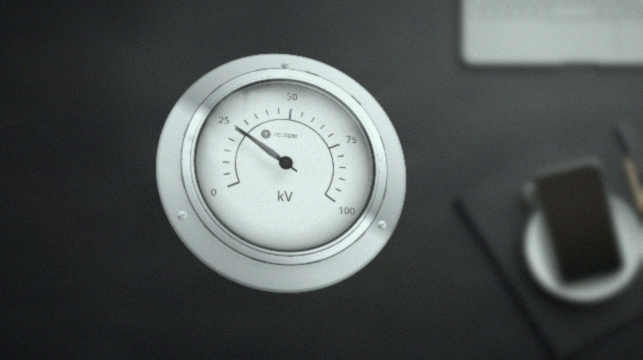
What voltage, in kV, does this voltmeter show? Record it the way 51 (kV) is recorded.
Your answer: 25 (kV)
